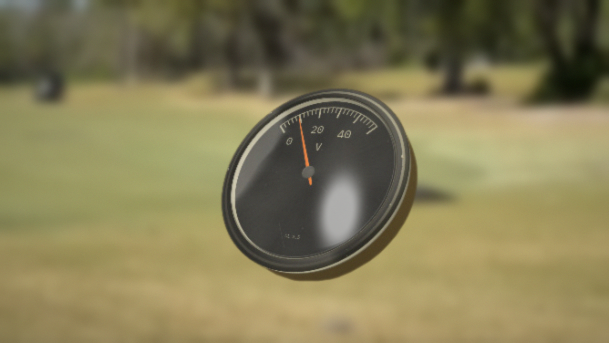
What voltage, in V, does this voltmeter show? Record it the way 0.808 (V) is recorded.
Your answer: 10 (V)
